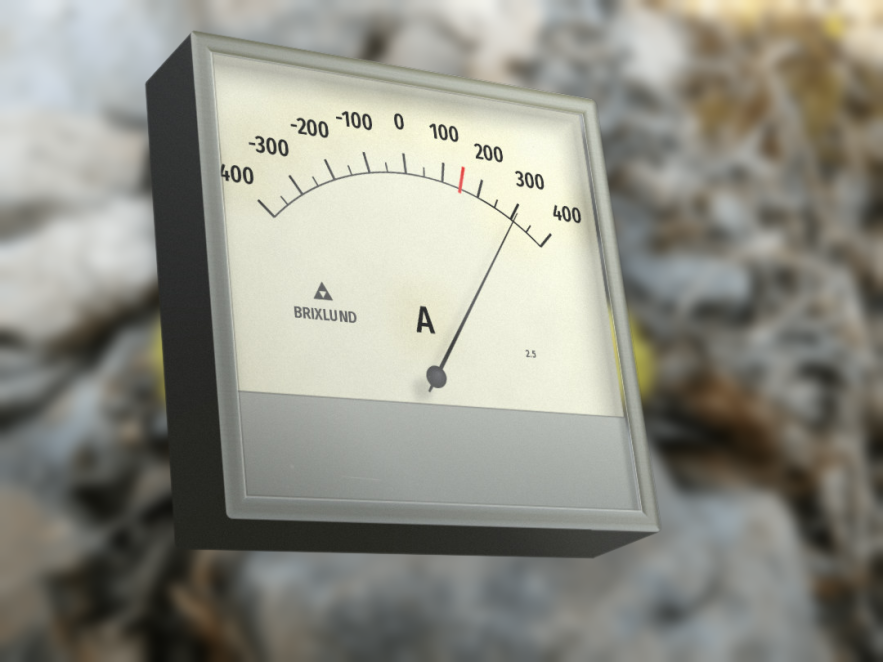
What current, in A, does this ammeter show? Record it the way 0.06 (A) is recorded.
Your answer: 300 (A)
